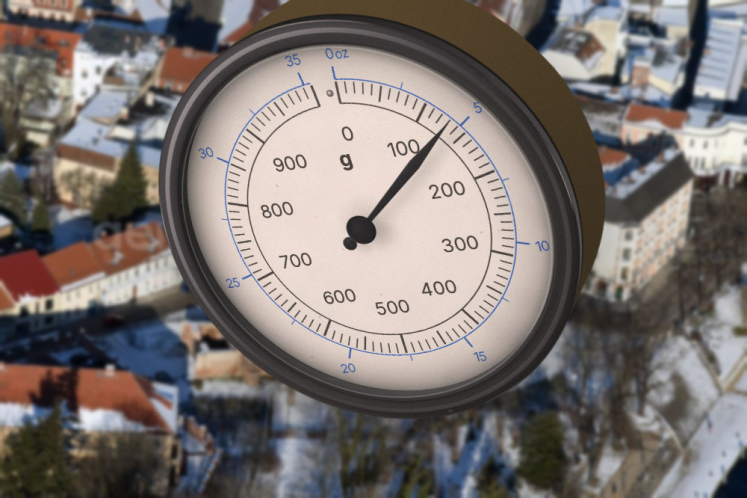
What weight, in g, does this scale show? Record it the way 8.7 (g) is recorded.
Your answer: 130 (g)
